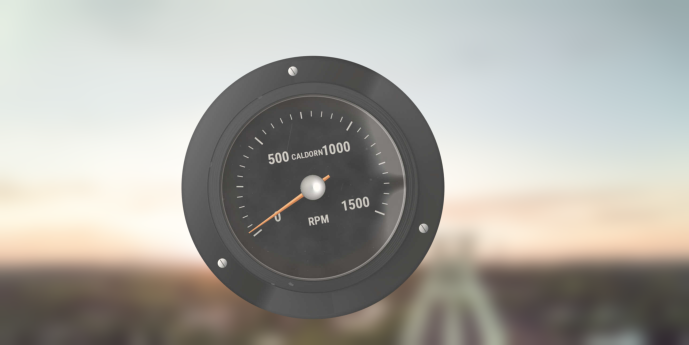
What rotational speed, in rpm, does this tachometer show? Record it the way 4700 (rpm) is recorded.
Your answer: 25 (rpm)
